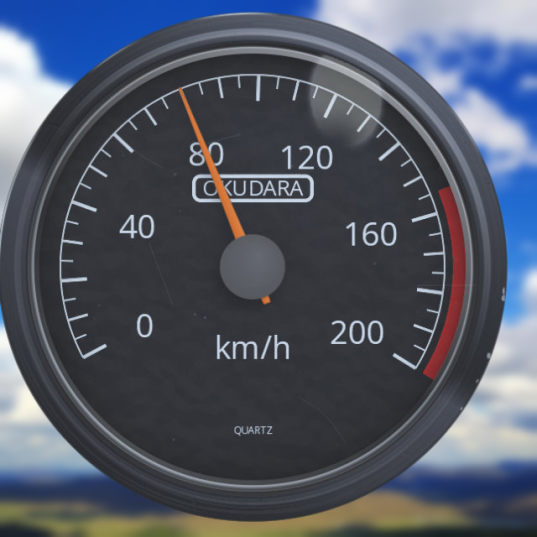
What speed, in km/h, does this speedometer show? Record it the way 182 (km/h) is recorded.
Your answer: 80 (km/h)
